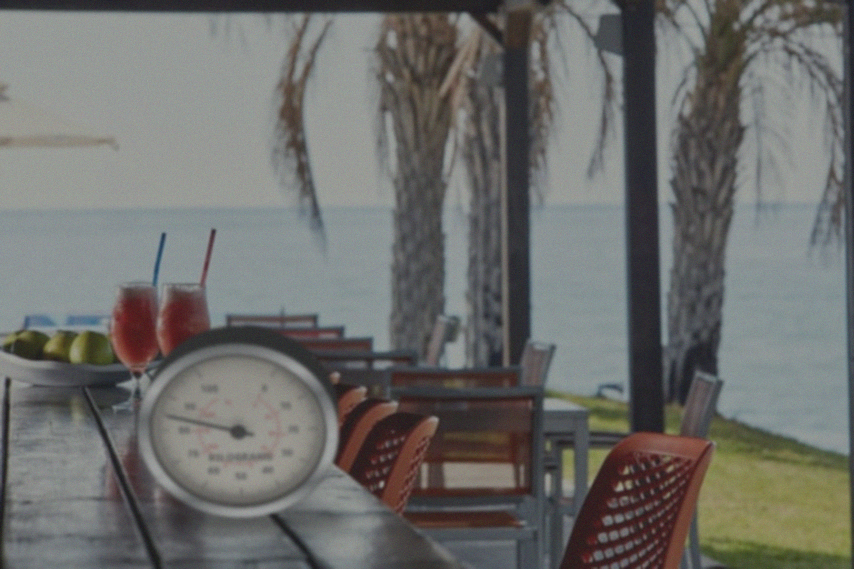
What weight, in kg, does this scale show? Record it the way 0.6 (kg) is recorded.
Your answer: 85 (kg)
